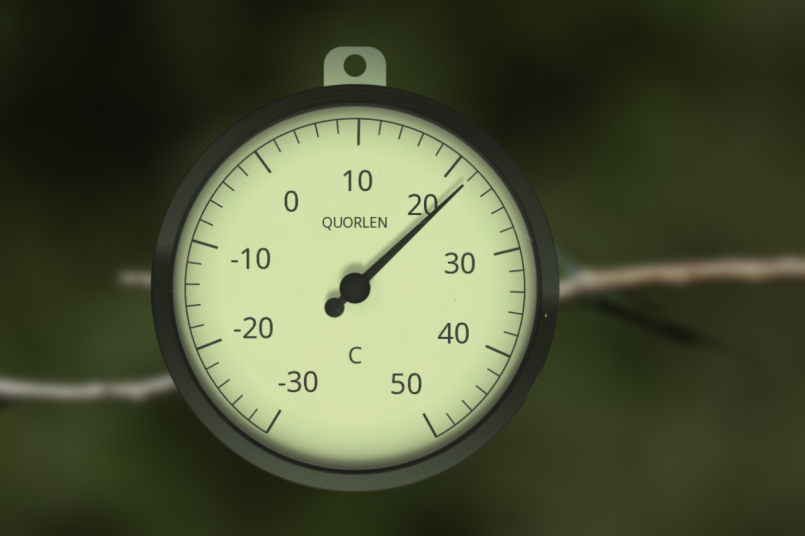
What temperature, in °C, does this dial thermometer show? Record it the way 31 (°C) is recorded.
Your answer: 22 (°C)
